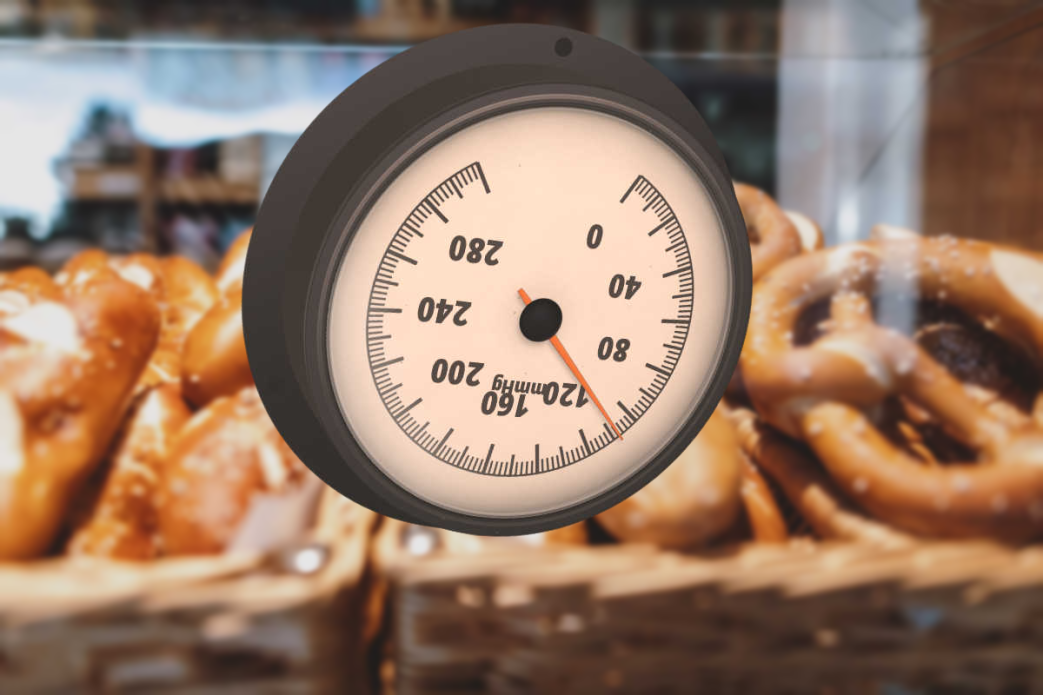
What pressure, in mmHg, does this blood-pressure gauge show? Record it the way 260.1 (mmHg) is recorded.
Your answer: 108 (mmHg)
